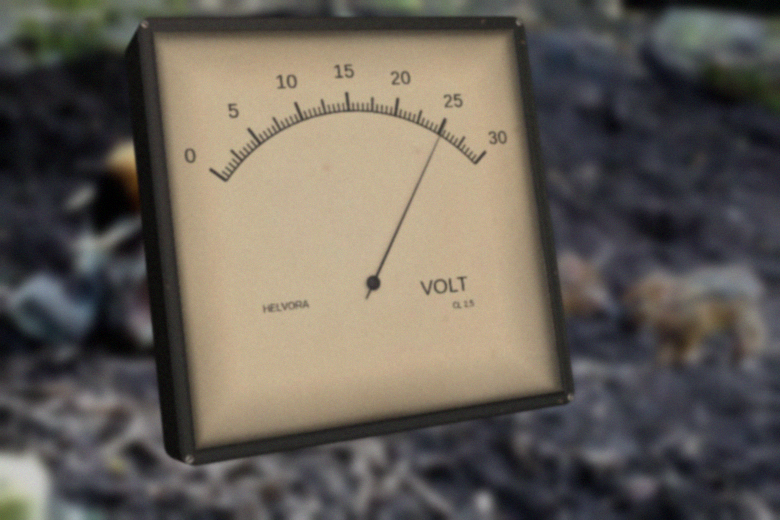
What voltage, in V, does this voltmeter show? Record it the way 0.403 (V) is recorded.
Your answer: 25 (V)
